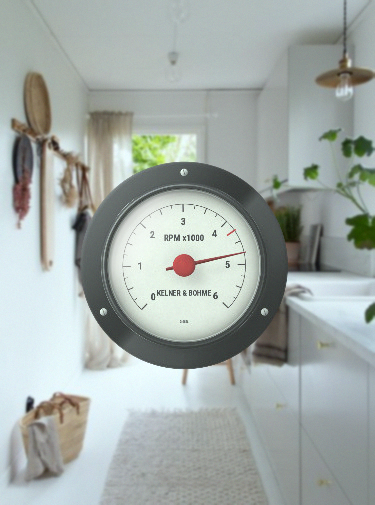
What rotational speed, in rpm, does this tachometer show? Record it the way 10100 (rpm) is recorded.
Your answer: 4750 (rpm)
